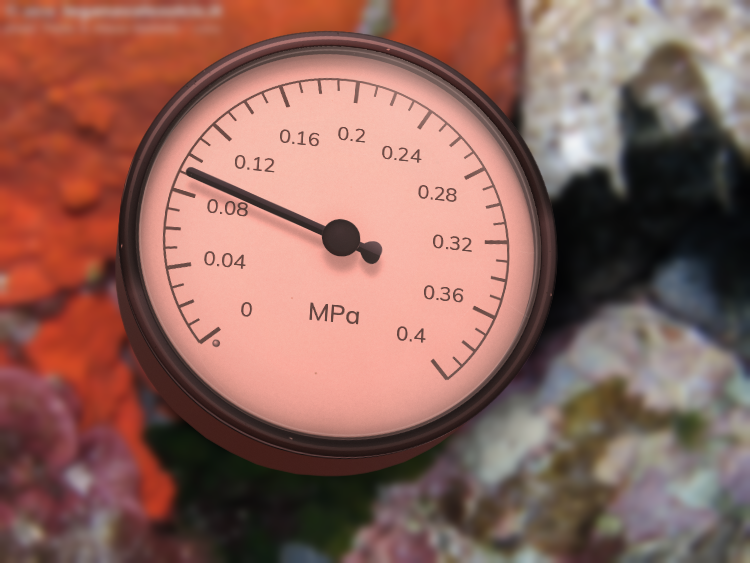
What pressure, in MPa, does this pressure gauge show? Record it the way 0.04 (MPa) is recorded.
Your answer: 0.09 (MPa)
